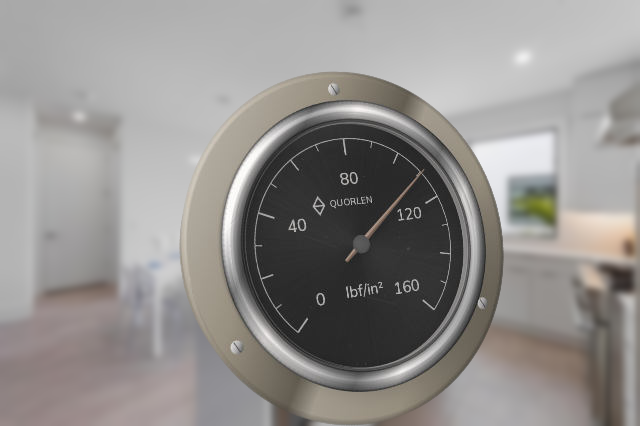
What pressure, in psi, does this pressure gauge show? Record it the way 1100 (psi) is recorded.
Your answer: 110 (psi)
